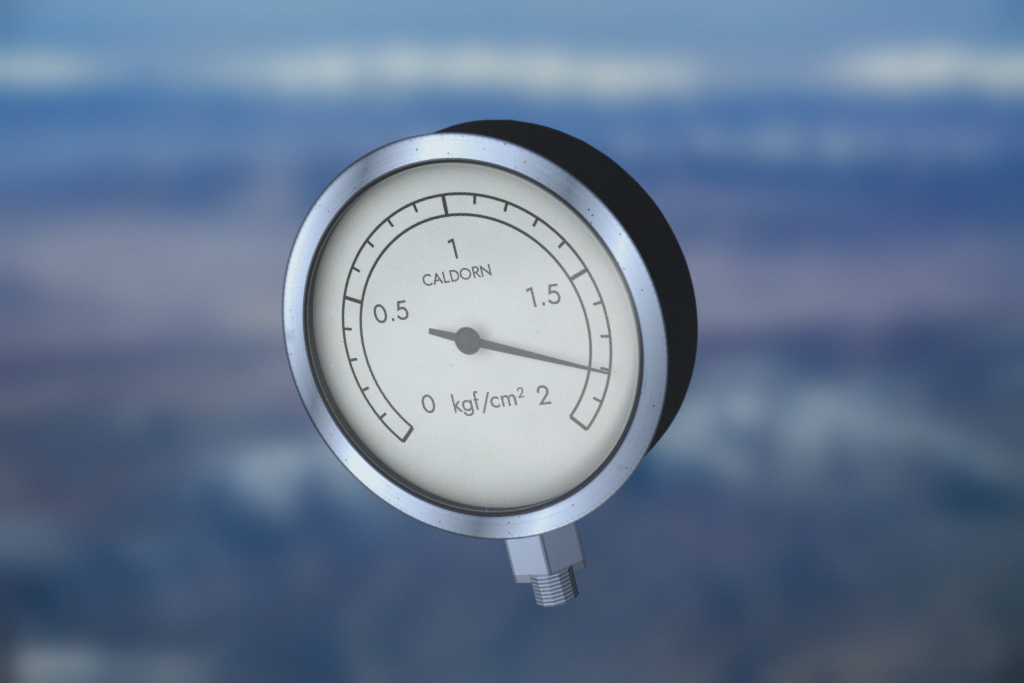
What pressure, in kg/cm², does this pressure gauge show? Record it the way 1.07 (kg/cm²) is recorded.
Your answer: 1.8 (kg/cm²)
